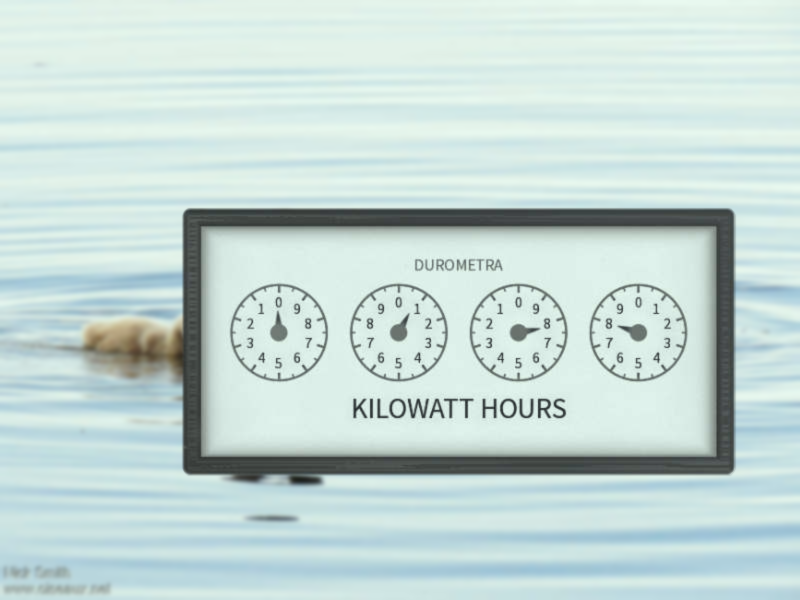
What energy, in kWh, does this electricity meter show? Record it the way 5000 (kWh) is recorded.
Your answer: 78 (kWh)
